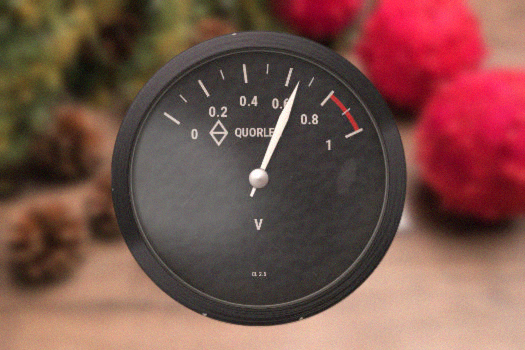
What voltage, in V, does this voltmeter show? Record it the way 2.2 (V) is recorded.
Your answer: 0.65 (V)
